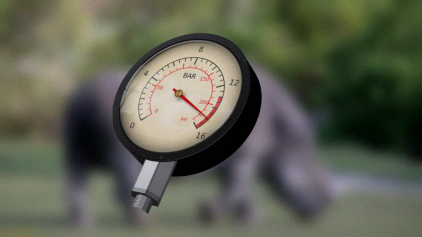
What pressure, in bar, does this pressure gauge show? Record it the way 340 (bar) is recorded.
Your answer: 15 (bar)
